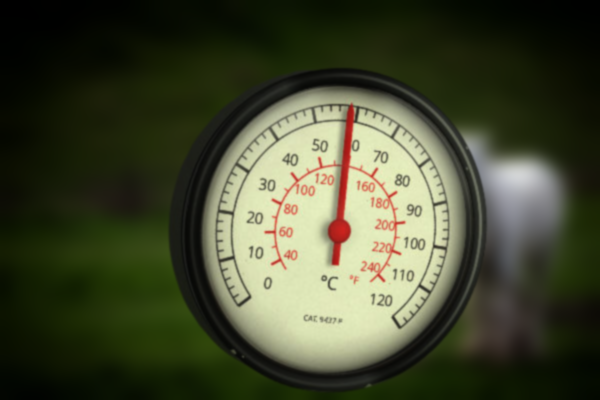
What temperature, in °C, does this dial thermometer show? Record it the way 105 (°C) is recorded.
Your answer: 58 (°C)
